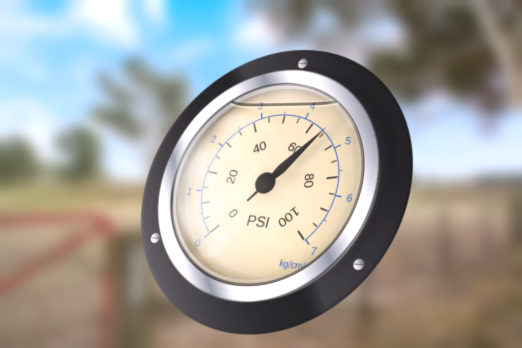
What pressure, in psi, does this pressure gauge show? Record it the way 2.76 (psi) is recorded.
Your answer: 65 (psi)
